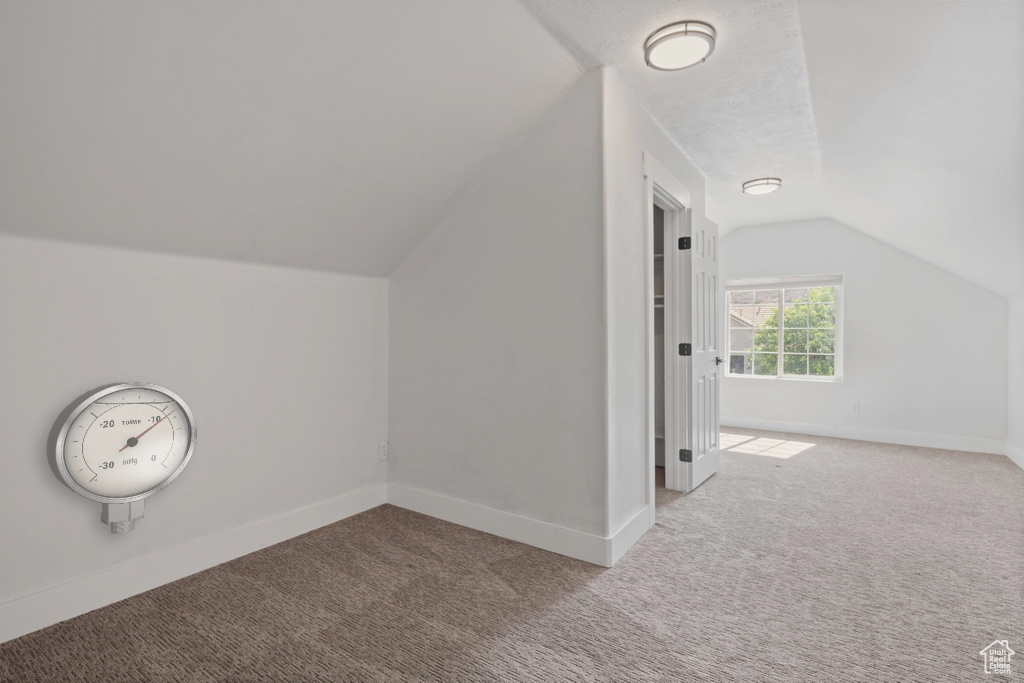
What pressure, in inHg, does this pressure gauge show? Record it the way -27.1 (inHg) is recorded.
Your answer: -9 (inHg)
